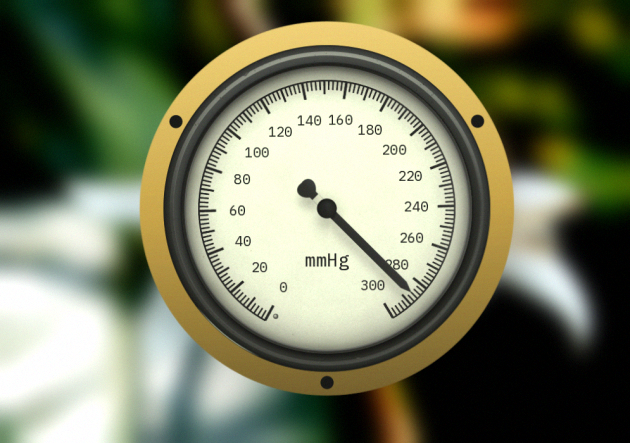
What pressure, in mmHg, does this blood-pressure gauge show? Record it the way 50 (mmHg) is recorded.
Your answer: 286 (mmHg)
